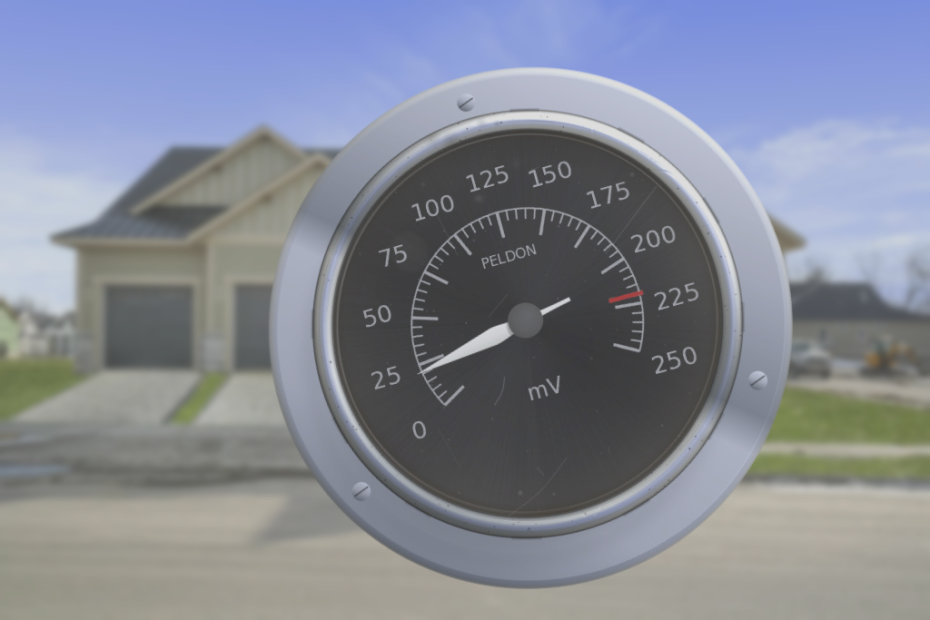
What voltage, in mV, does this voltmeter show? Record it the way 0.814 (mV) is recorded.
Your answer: 20 (mV)
